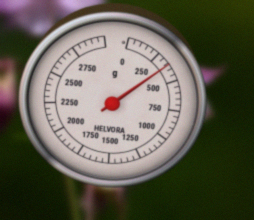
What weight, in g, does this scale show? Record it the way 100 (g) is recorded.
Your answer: 350 (g)
